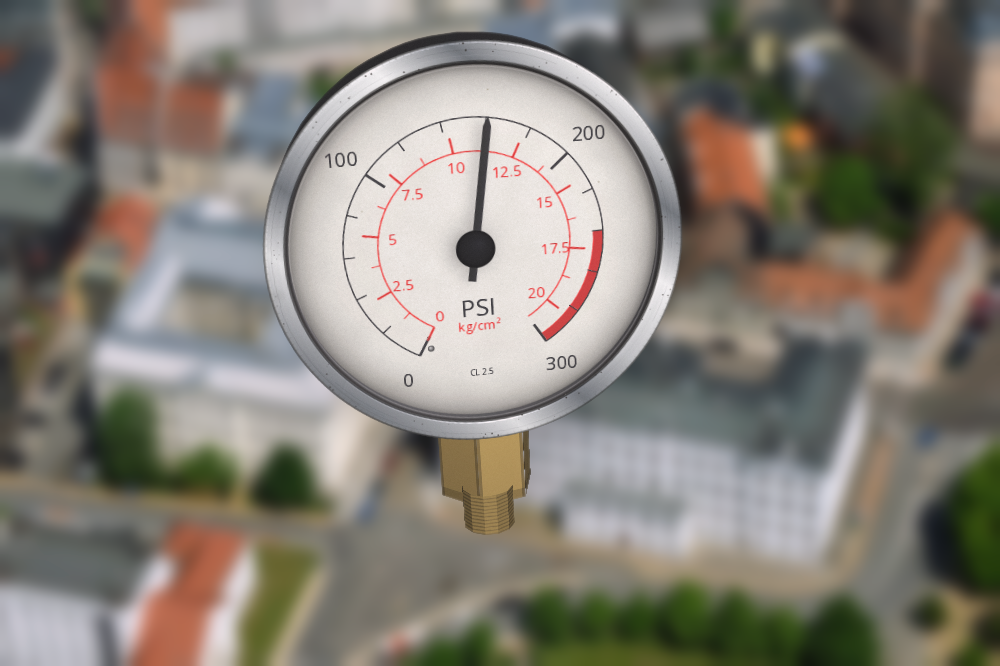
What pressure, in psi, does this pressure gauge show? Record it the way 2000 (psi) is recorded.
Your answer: 160 (psi)
